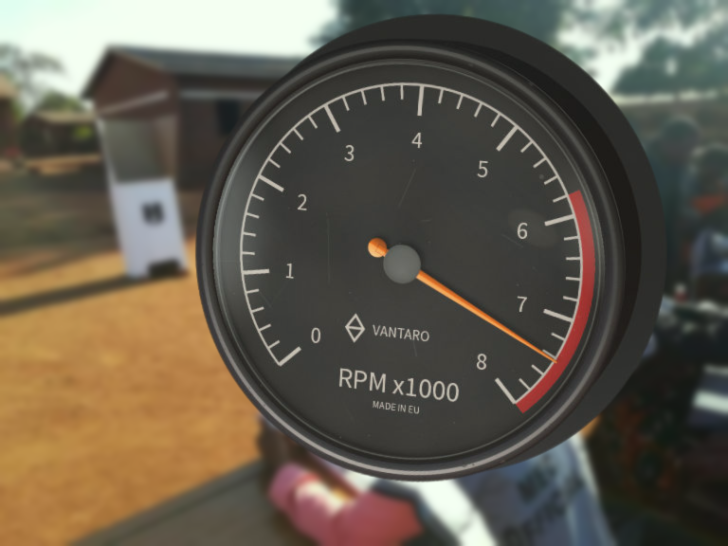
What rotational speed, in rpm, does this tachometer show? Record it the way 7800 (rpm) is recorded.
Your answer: 7400 (rpm)
